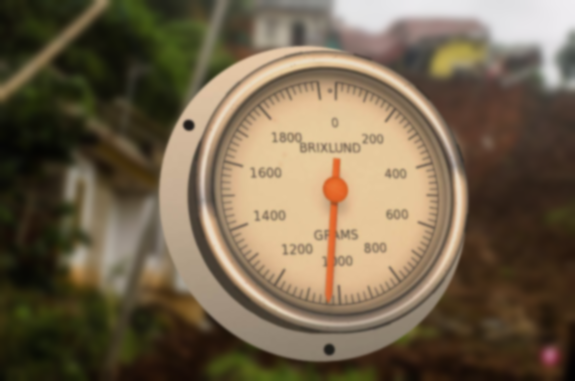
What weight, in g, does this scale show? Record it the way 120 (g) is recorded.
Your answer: 1040 (g)
